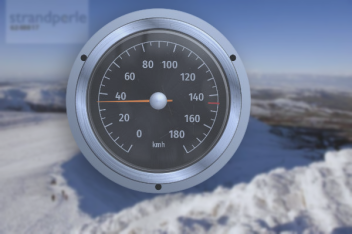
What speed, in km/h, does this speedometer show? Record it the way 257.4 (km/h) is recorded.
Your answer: 35 (km/h)
